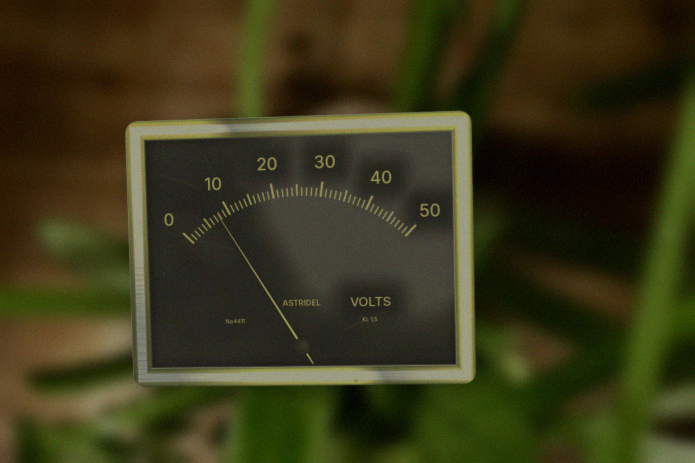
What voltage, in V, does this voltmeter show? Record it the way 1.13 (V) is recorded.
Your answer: 8 (V)
